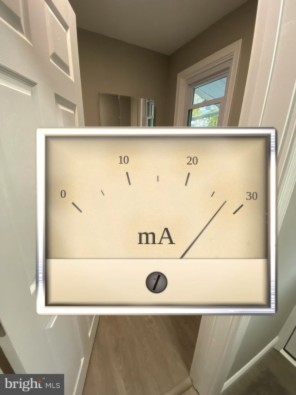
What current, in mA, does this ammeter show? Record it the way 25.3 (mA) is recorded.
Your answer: 27.5 (mA)
